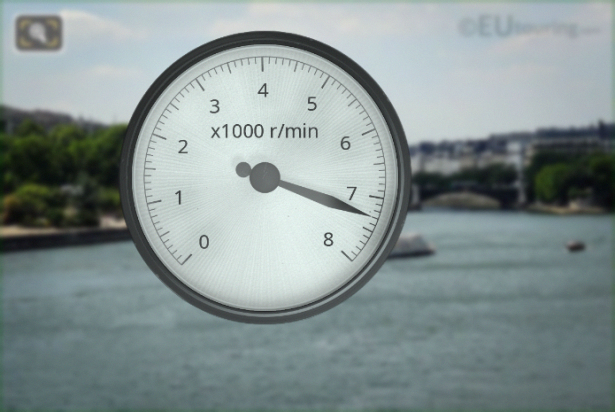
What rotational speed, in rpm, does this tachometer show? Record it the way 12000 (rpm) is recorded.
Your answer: 7300 (rpm)
